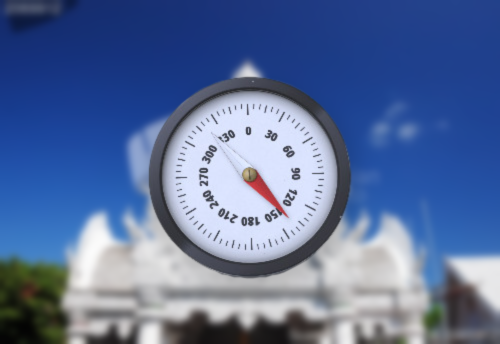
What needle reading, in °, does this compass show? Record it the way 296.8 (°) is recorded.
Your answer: 140 (°)
